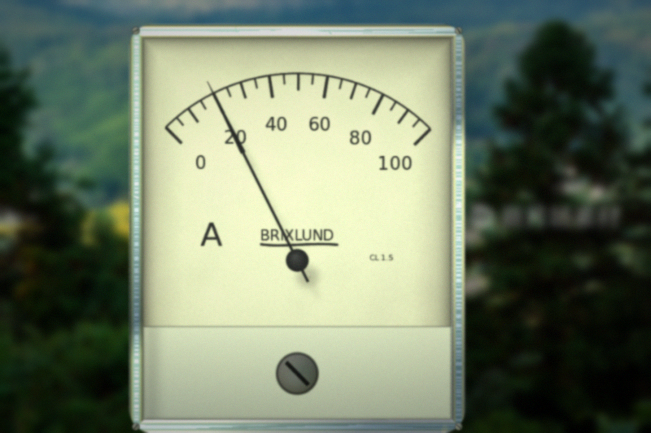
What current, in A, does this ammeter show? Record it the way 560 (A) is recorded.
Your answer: 20 (A)
